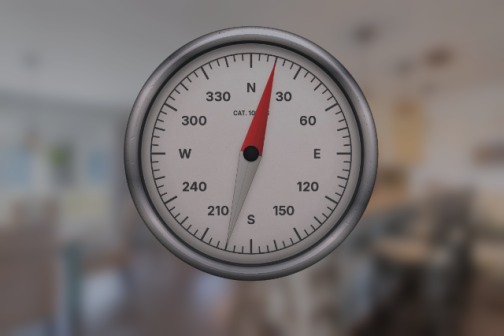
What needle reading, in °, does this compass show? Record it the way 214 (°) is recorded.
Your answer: 15 (°)
